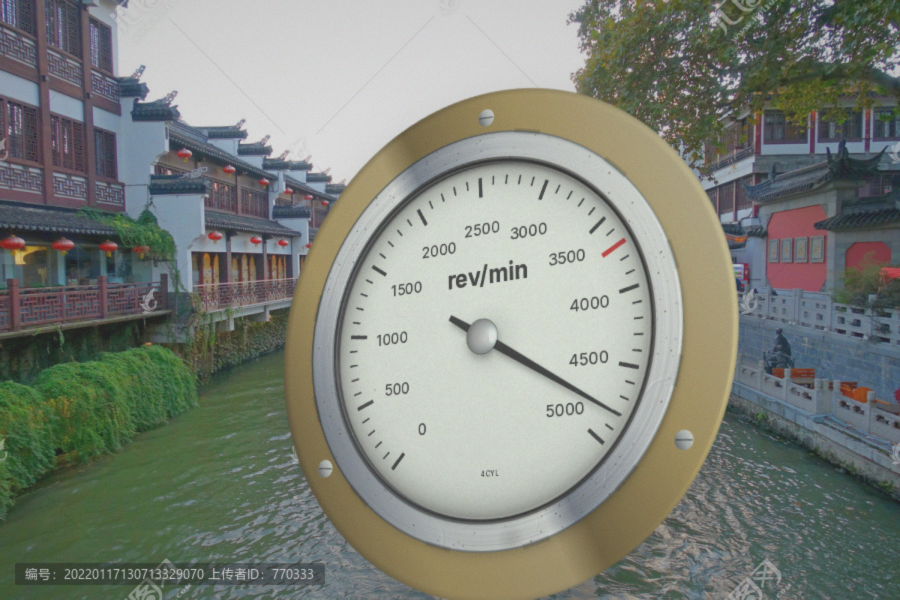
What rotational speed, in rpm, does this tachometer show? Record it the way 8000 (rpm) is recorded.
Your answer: 4800 (rpm)
